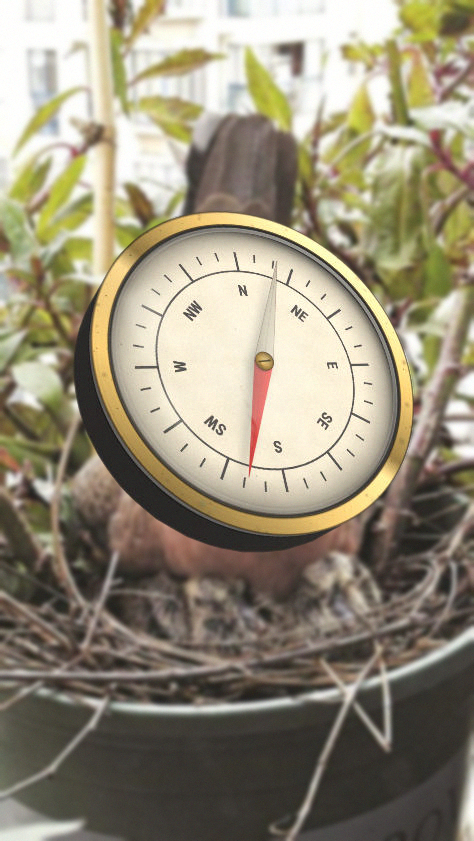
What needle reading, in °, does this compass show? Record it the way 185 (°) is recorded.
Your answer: 200 (°)
